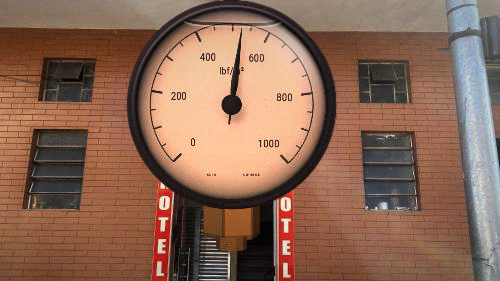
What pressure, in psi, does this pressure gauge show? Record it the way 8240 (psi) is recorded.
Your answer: 525 (psi)
